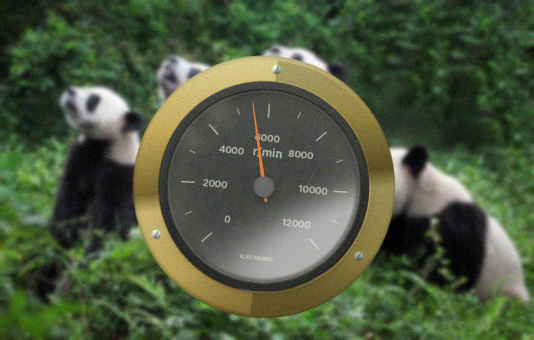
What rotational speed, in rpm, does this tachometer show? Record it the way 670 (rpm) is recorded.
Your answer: 5500 (rpm)
